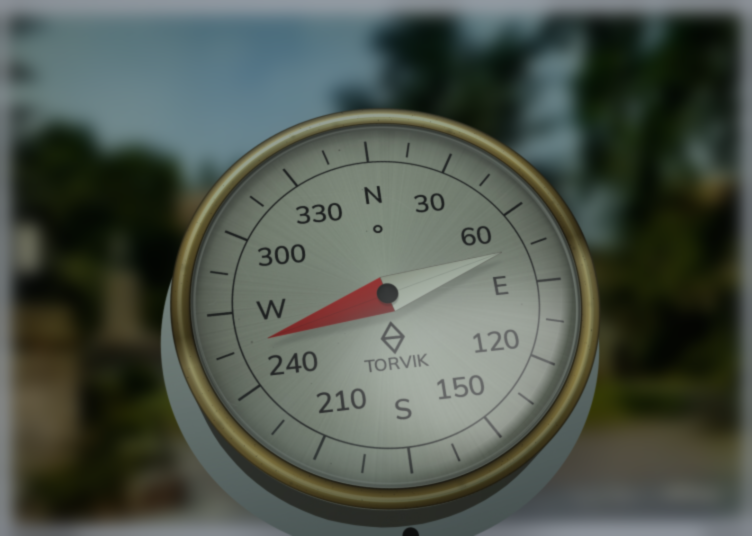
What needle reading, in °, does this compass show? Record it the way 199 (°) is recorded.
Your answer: 255 (°)
